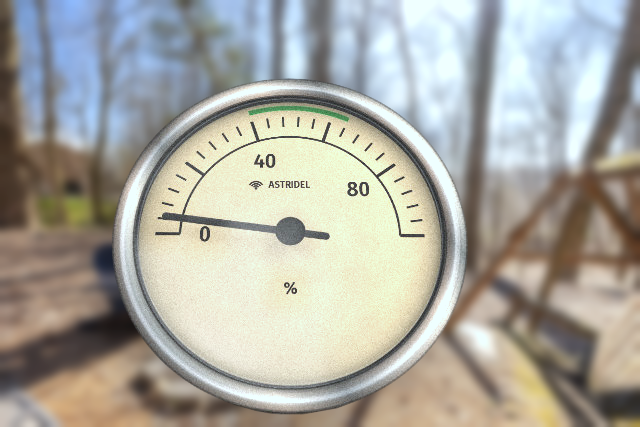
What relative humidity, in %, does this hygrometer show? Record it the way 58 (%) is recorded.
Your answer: 4 (%)
